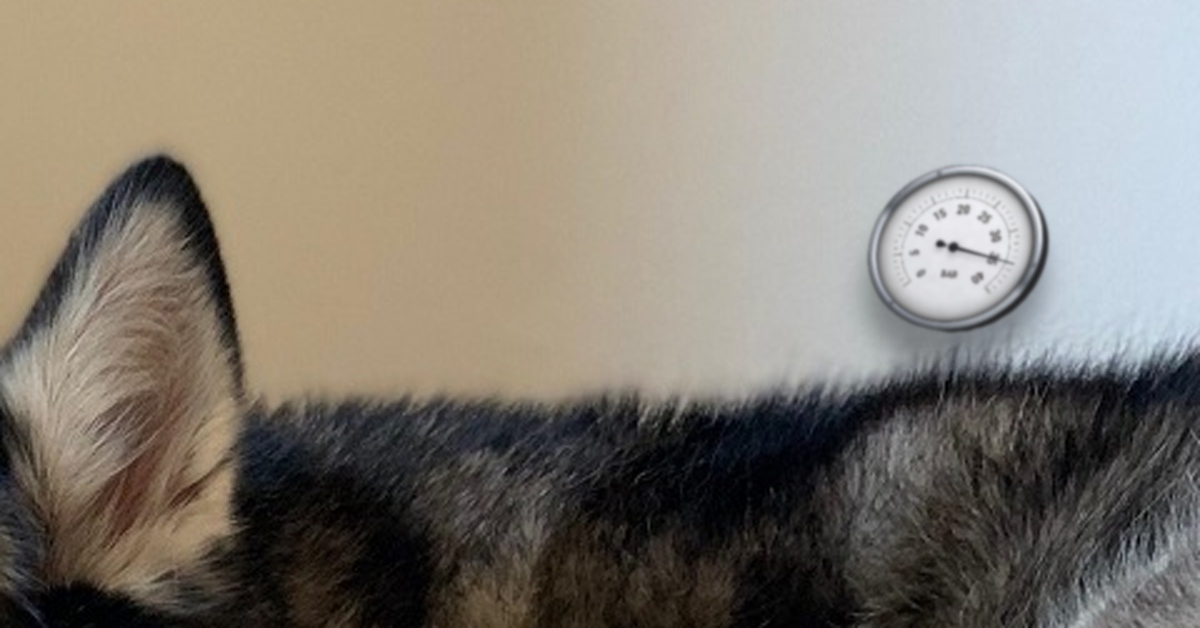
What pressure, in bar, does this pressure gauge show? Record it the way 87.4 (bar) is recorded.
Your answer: 35 (bar)
